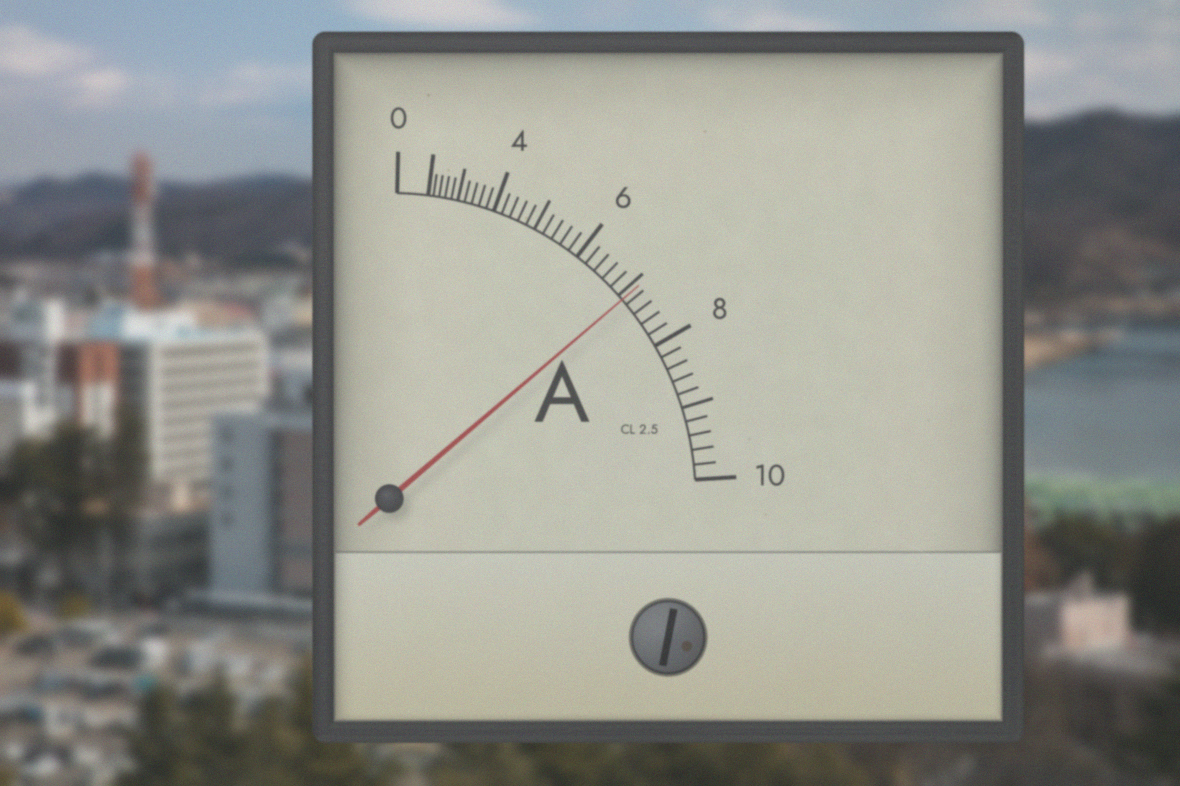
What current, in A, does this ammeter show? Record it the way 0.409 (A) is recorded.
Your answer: 7.1 (A)
